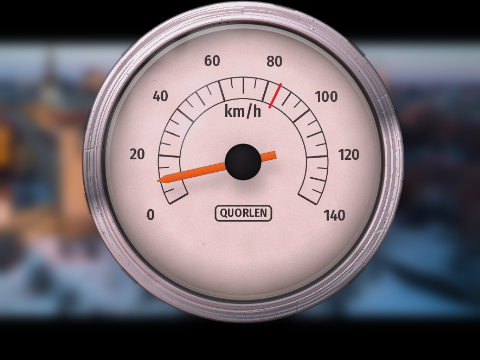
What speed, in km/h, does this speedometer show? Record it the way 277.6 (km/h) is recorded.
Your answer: 10 (km/h)
